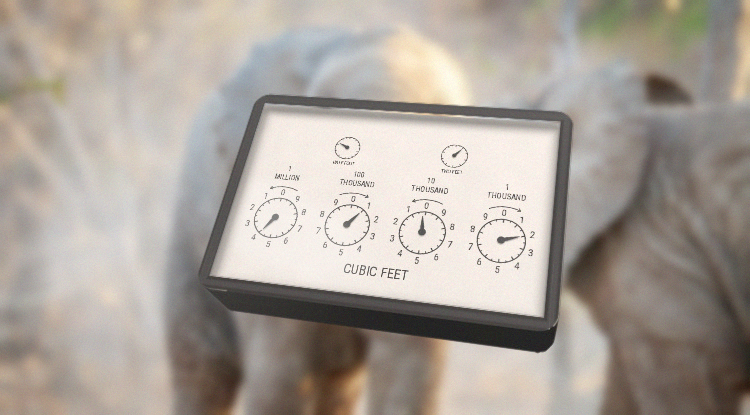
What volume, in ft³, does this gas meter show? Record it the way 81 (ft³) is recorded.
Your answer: 410200 (ft³)
